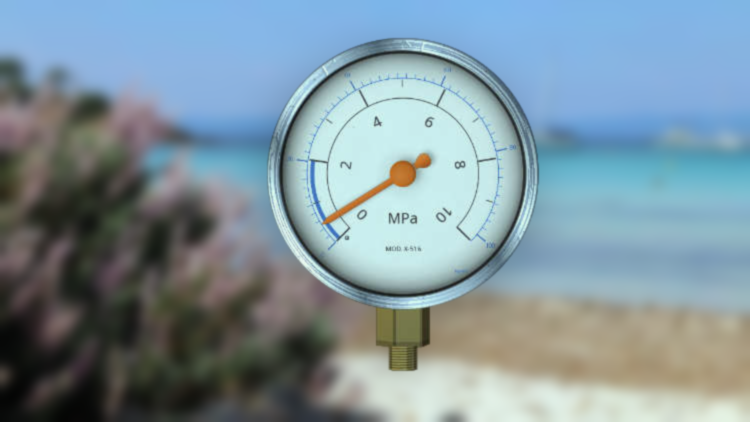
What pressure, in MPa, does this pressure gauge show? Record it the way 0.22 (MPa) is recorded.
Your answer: 0.5 (MPa)
